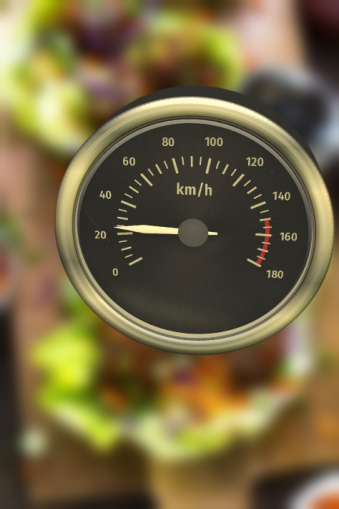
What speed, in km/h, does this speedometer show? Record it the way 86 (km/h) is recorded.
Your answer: 25 (km/h)
